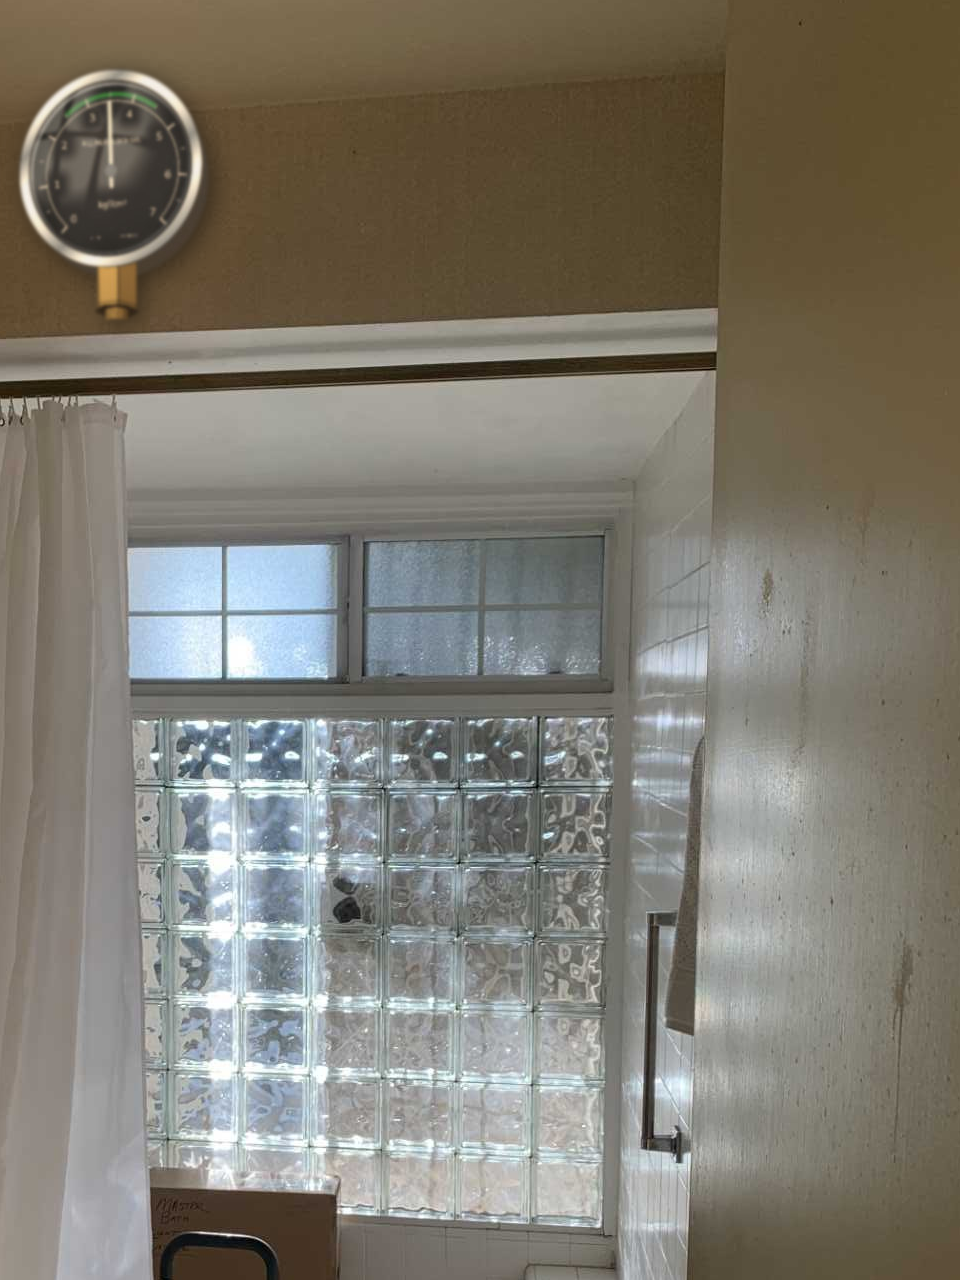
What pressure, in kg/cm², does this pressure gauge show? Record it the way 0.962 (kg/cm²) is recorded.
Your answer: 3.5 (kg/cm²)
